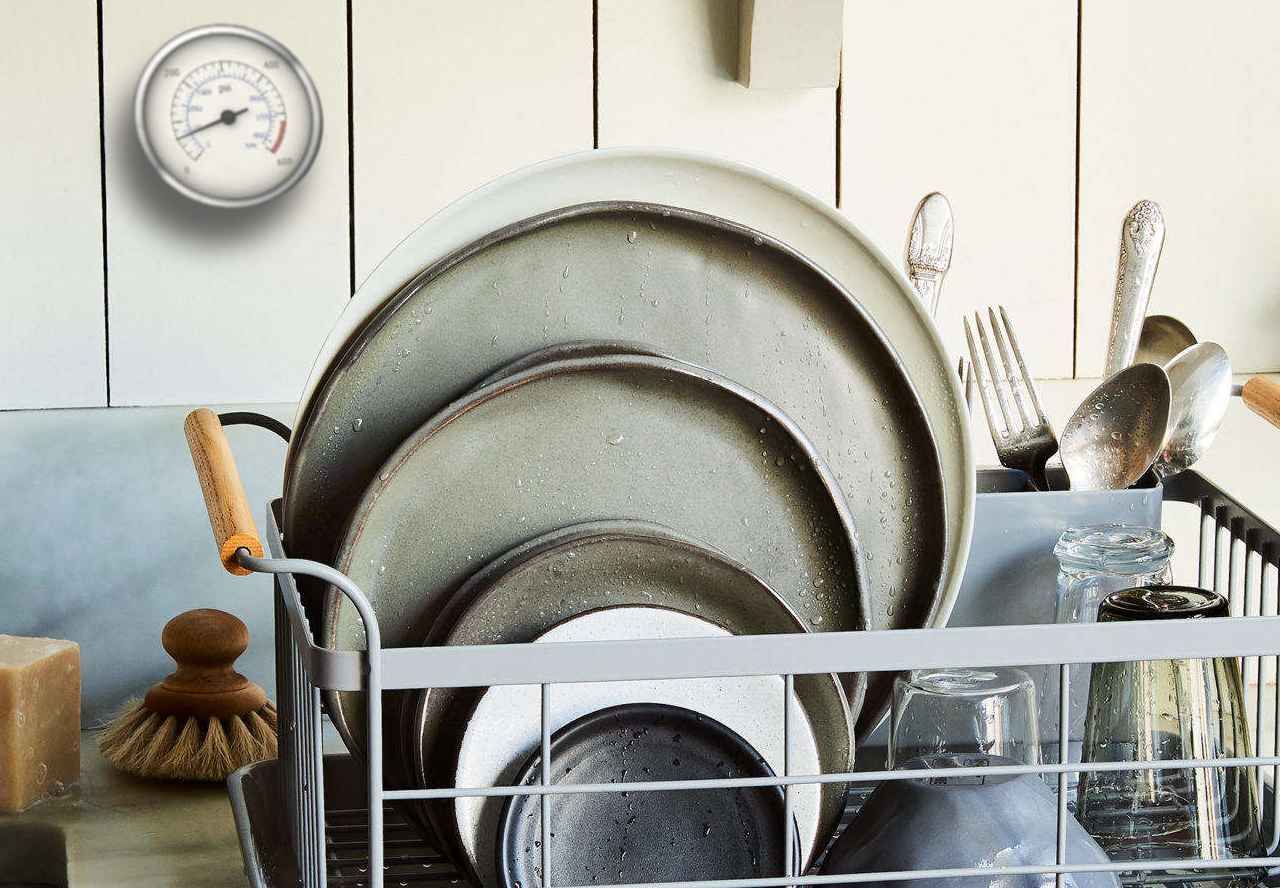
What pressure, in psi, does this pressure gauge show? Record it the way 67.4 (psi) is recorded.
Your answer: 60 (psi)
